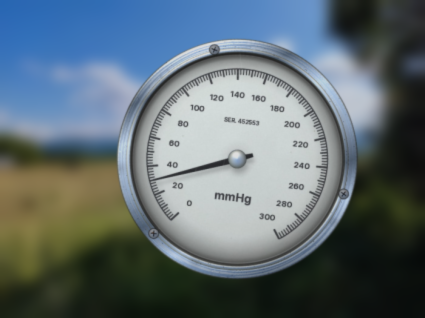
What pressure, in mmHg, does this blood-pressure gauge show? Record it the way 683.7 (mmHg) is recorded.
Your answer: 30 (mmHg)
